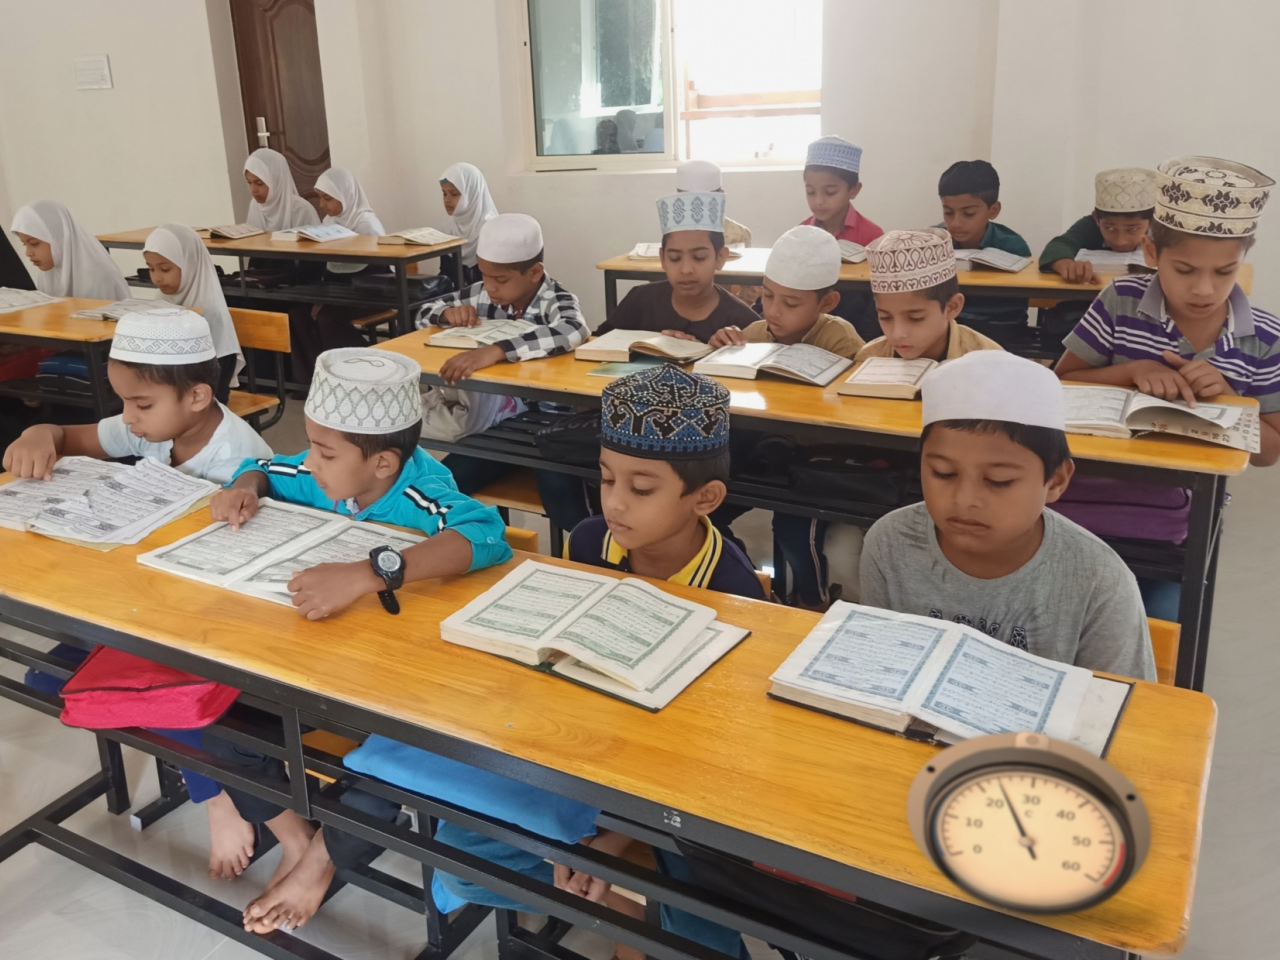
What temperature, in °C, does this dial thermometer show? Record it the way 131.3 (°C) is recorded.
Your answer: 24 (°C)
